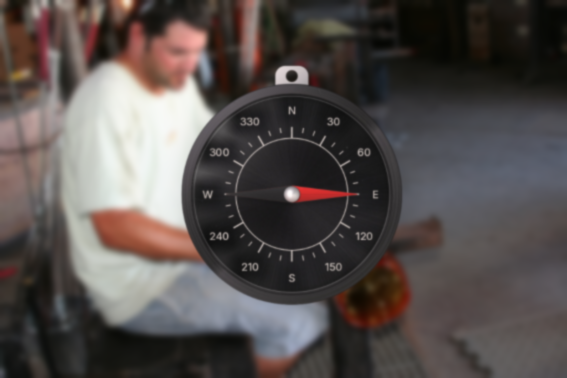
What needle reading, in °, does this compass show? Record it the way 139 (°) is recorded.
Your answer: 90 (°)
